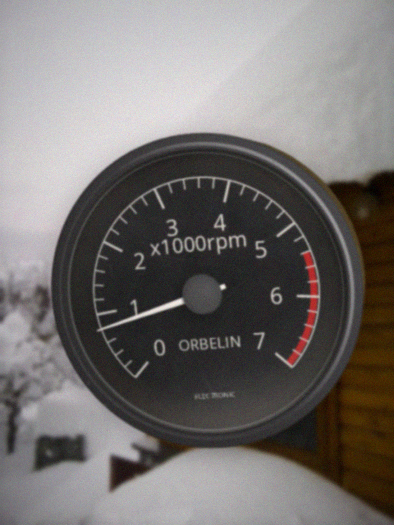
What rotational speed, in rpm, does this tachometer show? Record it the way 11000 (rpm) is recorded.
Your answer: 800 (rpm)
